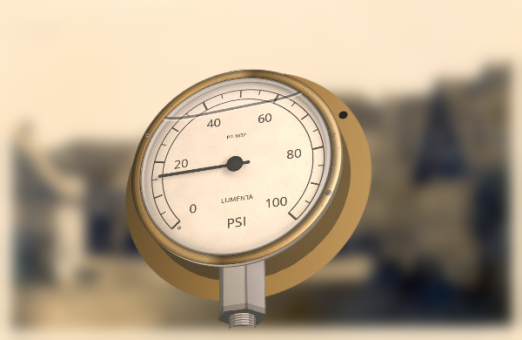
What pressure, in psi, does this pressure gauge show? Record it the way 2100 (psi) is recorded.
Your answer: 15 (psi)
